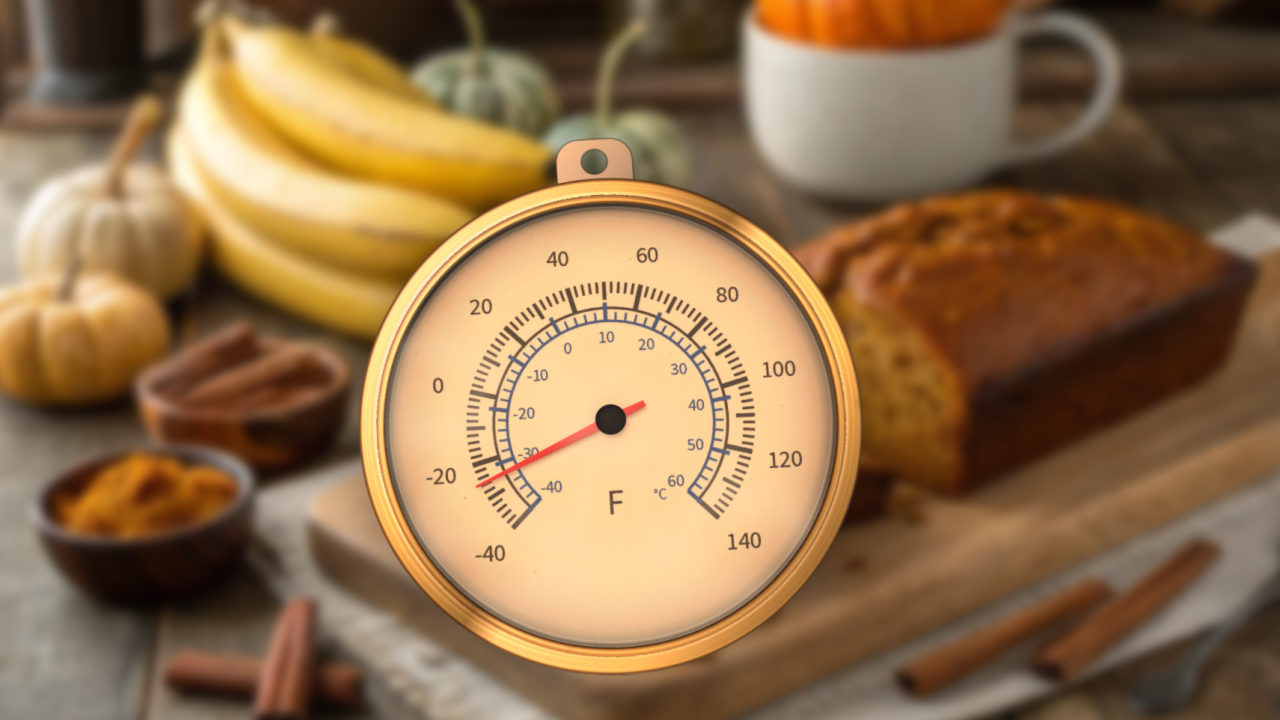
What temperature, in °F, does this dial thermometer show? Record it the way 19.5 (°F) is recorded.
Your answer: -26 (°F)
